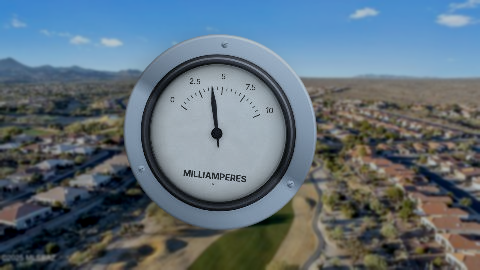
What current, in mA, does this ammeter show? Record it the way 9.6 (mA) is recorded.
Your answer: 4 (mA)
